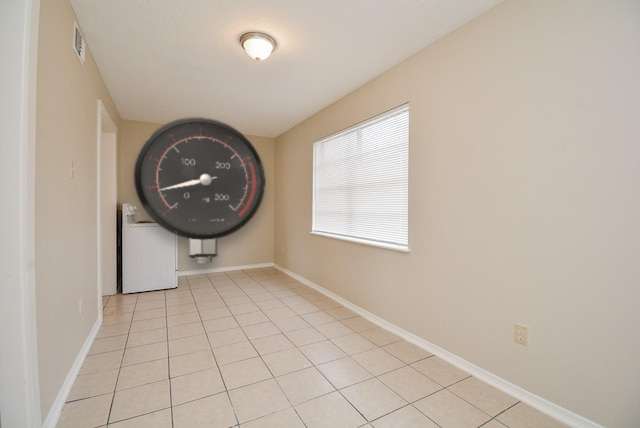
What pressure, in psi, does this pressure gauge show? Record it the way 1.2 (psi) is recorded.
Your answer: 30 (psi)
